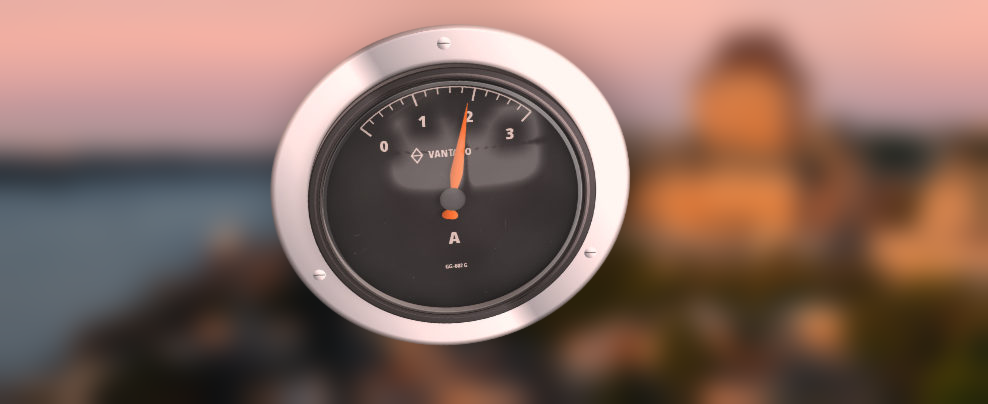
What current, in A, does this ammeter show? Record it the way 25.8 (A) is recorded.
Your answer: 1.9 (A)
